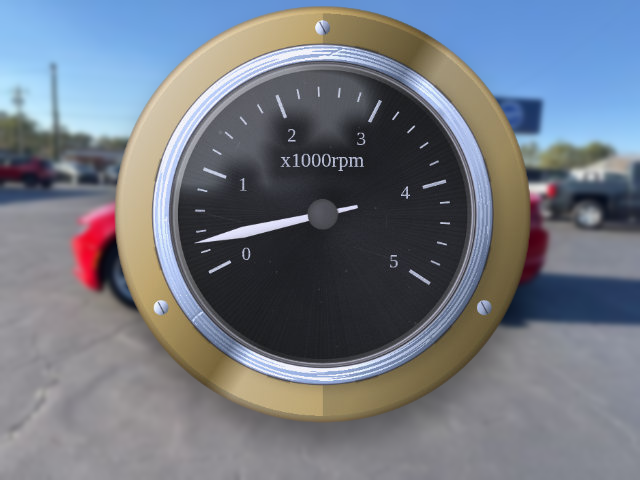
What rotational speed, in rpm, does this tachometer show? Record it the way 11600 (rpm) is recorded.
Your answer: 300 (rpm)
